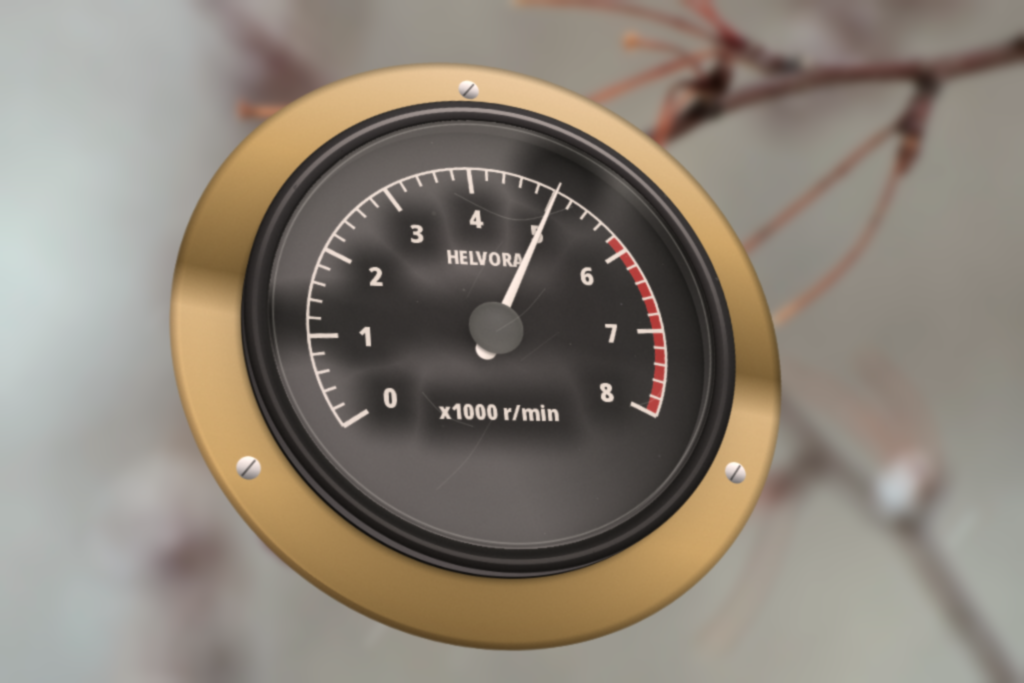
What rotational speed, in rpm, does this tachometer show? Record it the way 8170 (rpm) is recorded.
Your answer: 5000 (rpm)
